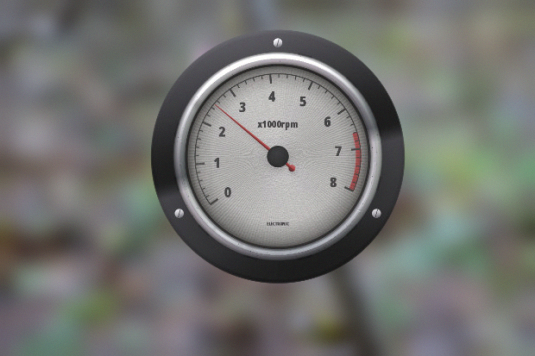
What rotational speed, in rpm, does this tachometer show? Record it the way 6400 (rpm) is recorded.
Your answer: 2500 (rpm)
